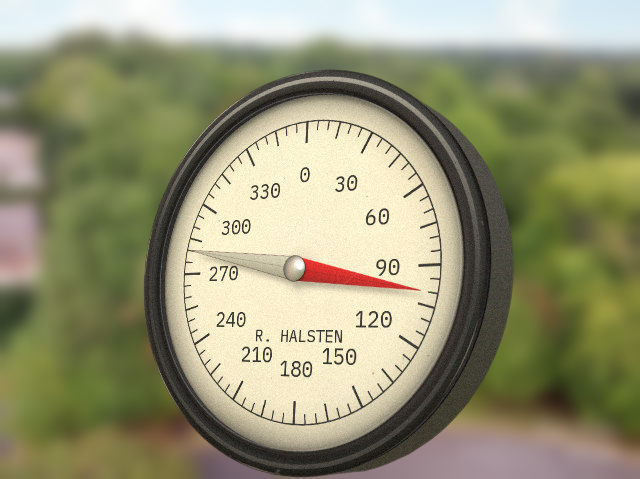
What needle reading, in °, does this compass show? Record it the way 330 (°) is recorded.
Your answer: 100 (°)
